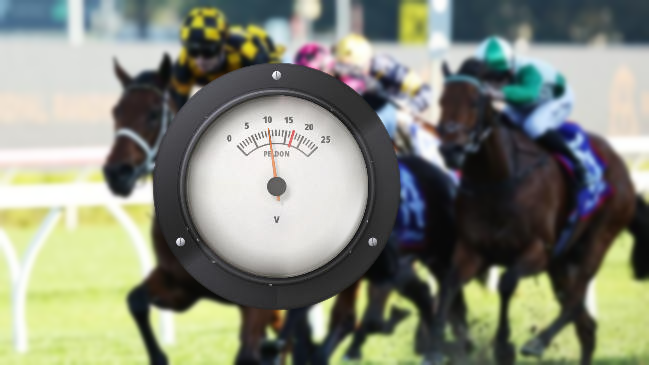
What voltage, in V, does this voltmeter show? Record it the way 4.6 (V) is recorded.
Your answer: 10 (V)
